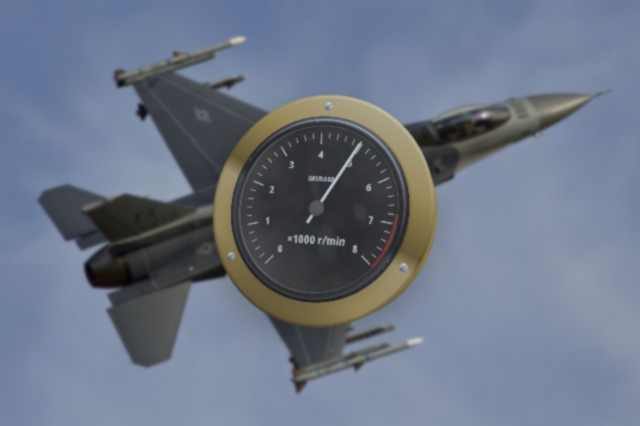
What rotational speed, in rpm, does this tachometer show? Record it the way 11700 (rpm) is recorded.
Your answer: 5000 (rpm)
